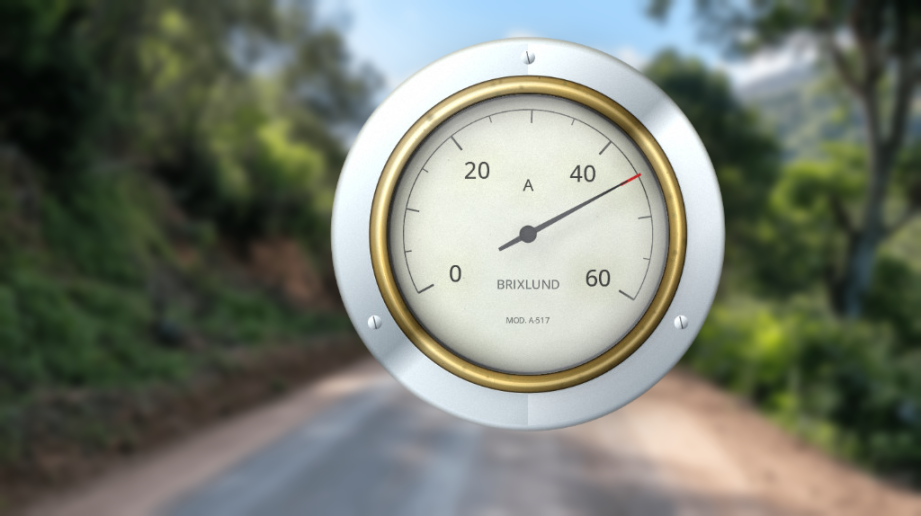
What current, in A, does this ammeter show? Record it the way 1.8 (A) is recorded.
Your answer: 45 (A)
